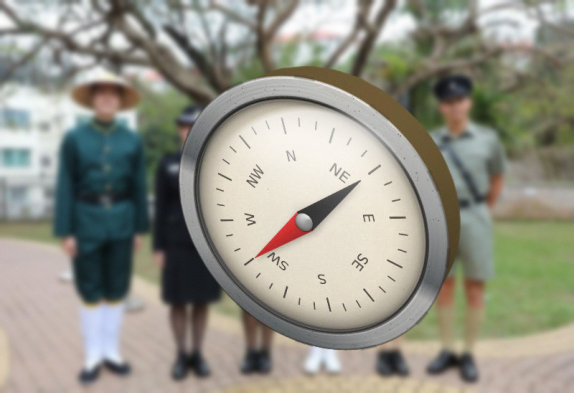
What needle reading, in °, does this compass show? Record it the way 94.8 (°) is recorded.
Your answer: 240 (°)
